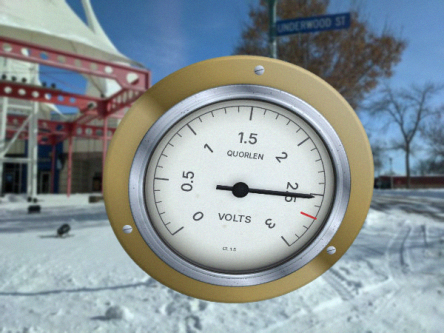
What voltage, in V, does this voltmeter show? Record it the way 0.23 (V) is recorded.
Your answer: 2.5 (V)
